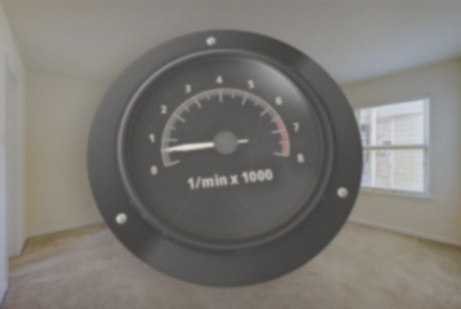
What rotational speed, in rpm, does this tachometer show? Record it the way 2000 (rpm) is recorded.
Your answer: 500 (rpm)
